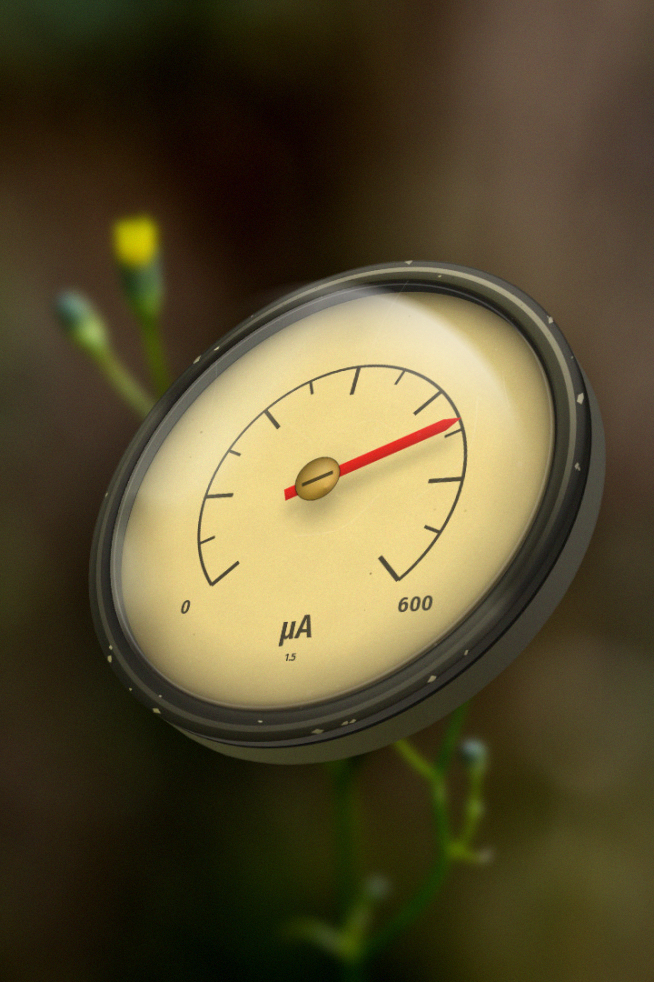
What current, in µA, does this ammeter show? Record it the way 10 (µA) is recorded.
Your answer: 450 (µA)
